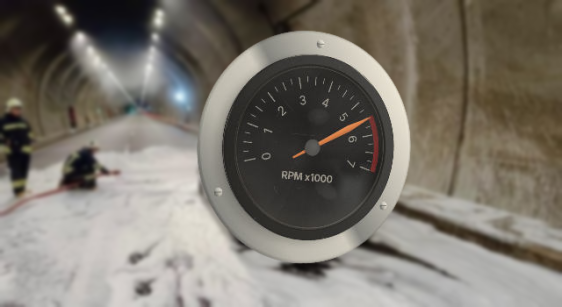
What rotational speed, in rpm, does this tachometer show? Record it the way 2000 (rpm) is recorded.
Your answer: 5500 (rpm)
